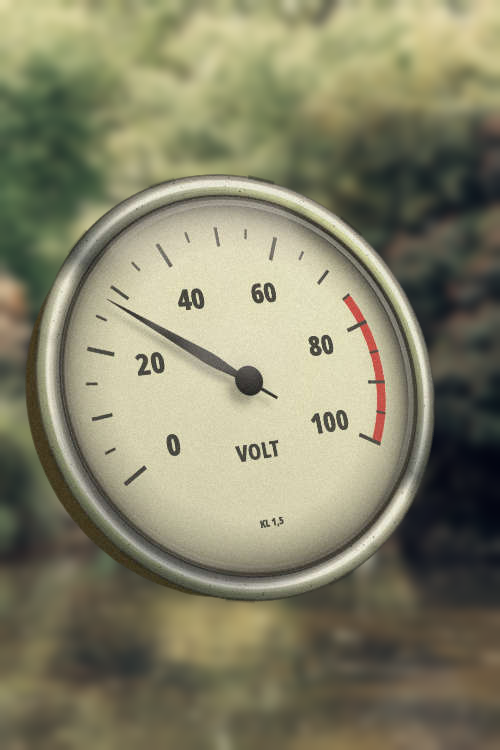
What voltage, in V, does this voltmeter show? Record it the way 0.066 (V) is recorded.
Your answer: 27.5 (V)
